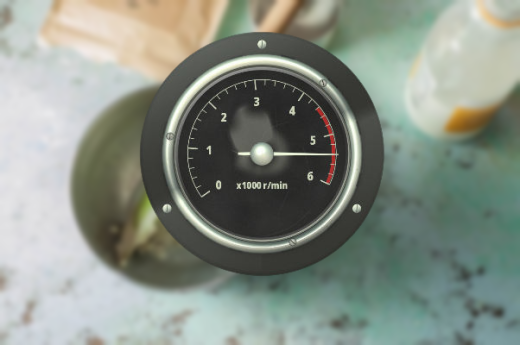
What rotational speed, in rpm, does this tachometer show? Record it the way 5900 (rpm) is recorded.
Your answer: 5400 (rpm)
